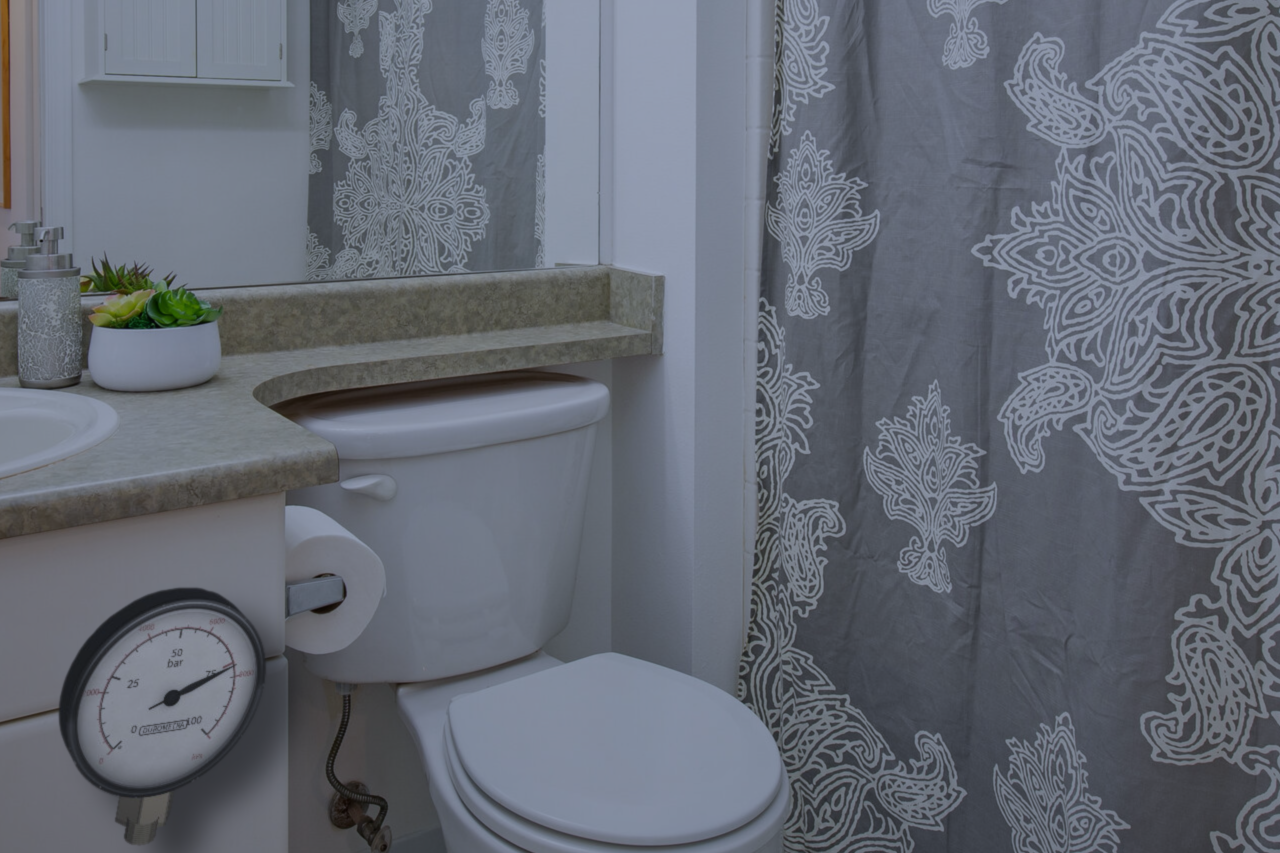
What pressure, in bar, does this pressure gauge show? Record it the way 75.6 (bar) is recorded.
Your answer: 75 (bar)
